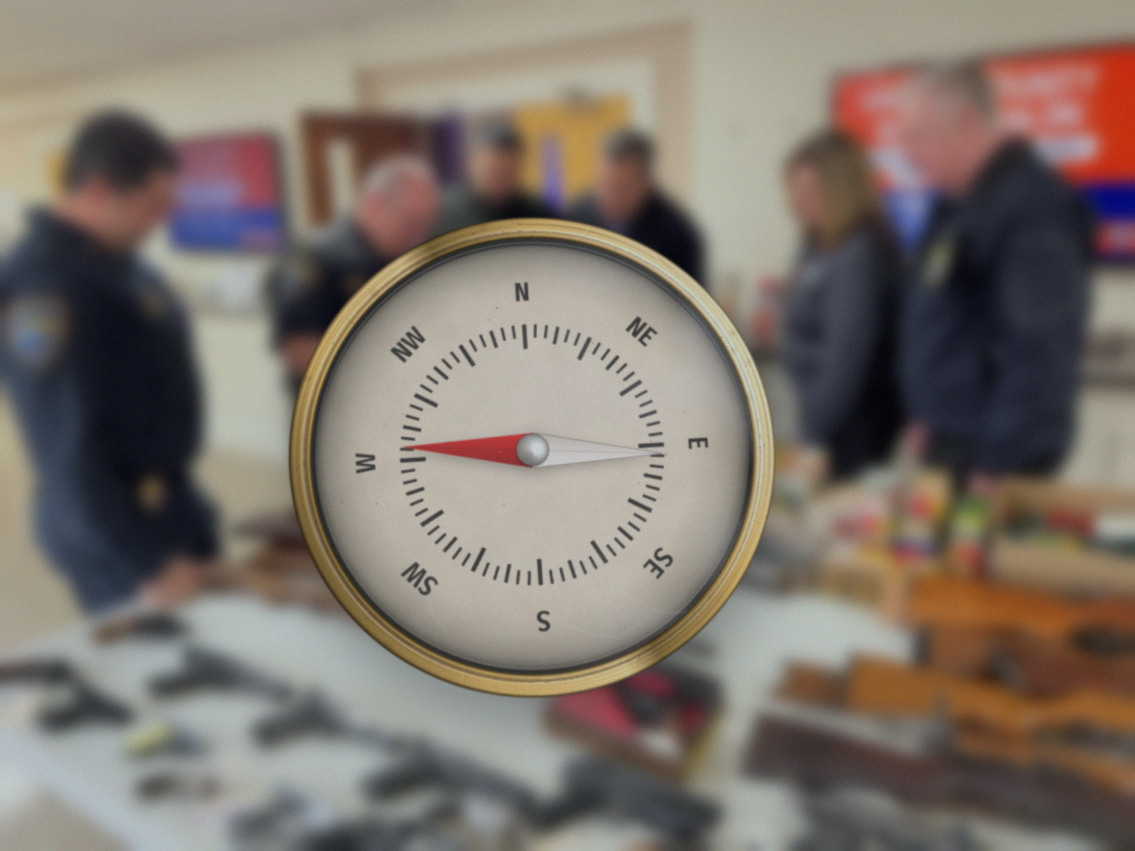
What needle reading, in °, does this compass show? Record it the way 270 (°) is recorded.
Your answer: 275 (°)
